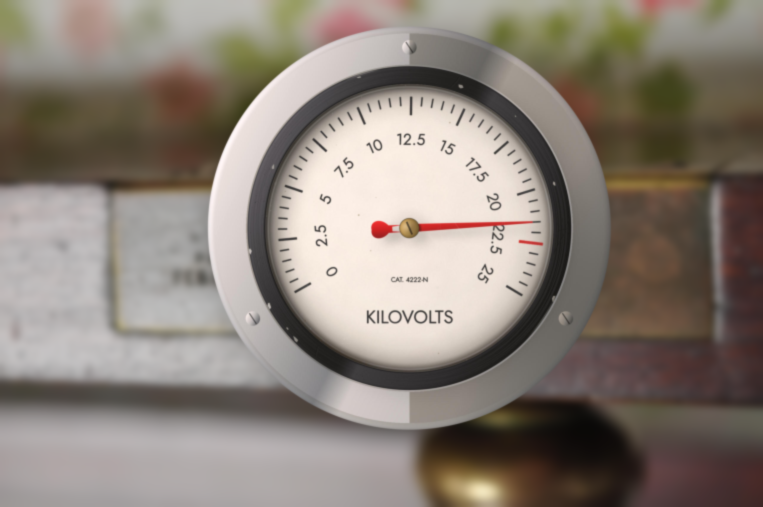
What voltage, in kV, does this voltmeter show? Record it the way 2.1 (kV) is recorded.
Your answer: 21.5 (kV)
